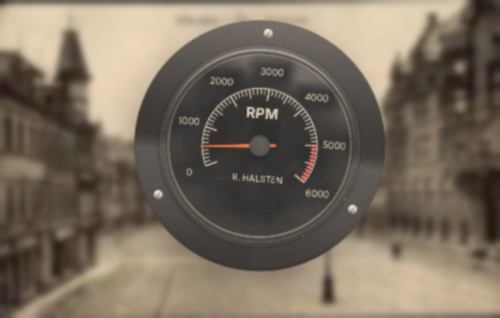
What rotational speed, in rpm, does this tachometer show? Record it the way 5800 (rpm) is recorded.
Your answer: 500 (rpm)
